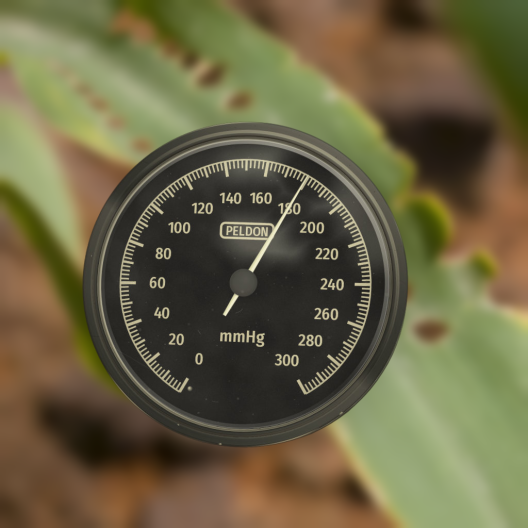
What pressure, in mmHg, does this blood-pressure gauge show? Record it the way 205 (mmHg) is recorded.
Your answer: 180 (mmHg)
